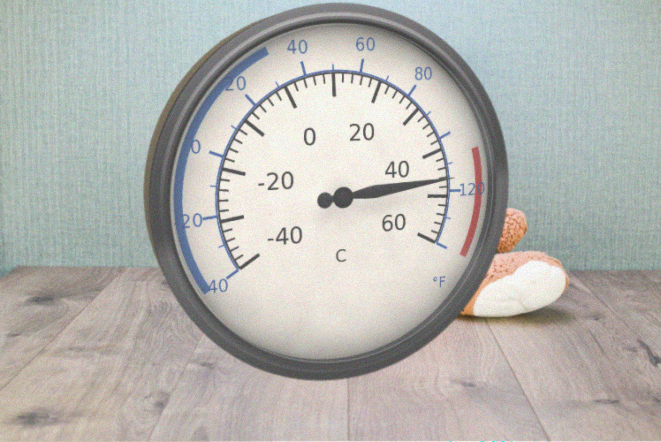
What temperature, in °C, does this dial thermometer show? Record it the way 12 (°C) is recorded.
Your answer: 46 (°C)
